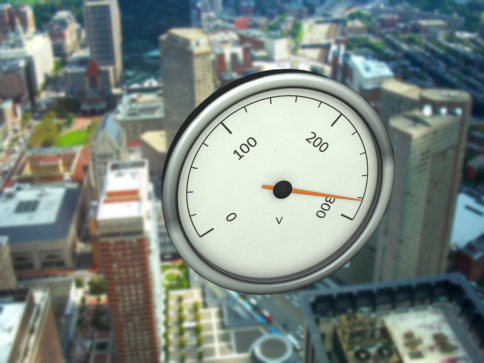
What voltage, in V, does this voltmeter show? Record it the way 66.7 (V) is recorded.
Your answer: 280 (V)
